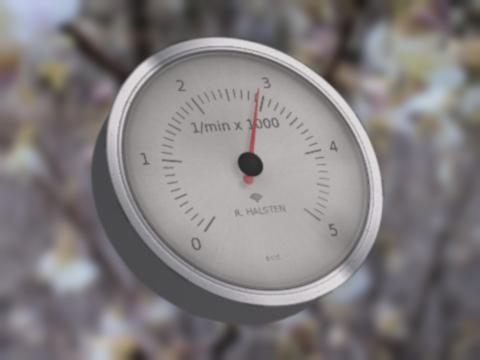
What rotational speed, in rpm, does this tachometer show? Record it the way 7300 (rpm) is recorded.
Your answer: 2900 (rpm)
